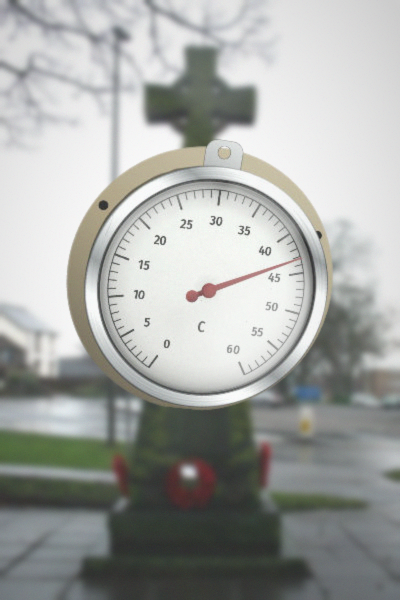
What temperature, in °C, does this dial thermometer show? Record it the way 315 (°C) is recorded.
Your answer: 43 (°C)
